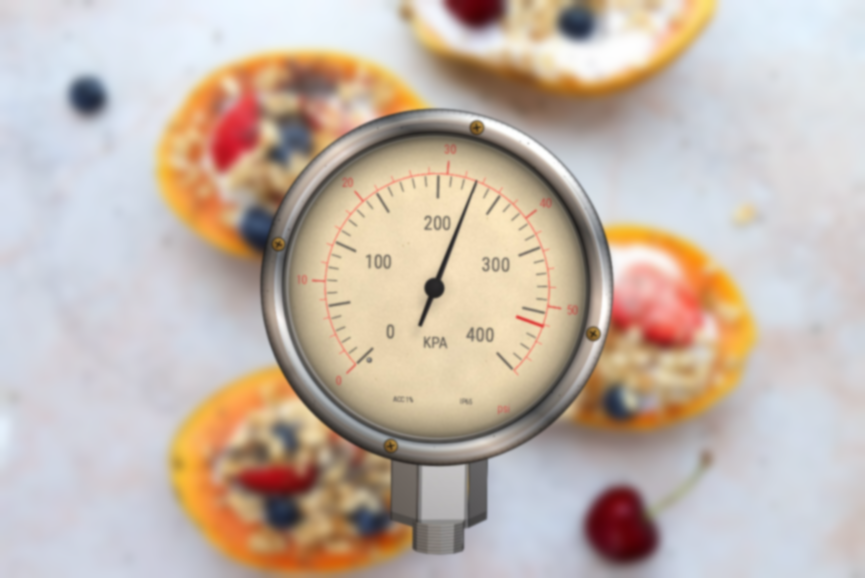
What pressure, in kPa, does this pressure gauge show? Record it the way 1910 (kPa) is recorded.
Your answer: 230 (kPa)
